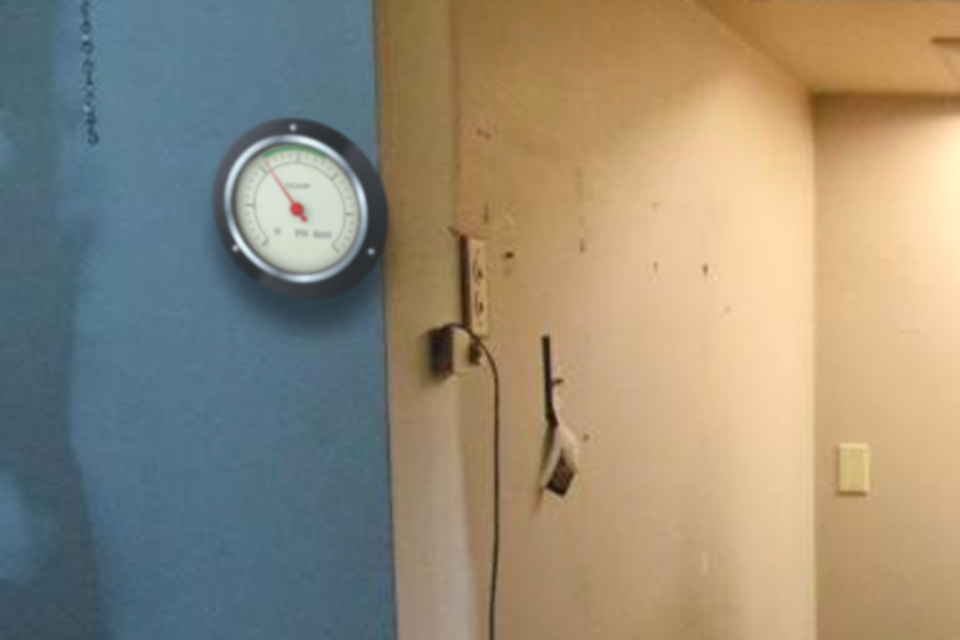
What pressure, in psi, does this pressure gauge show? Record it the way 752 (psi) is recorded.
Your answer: 220 (psi)
